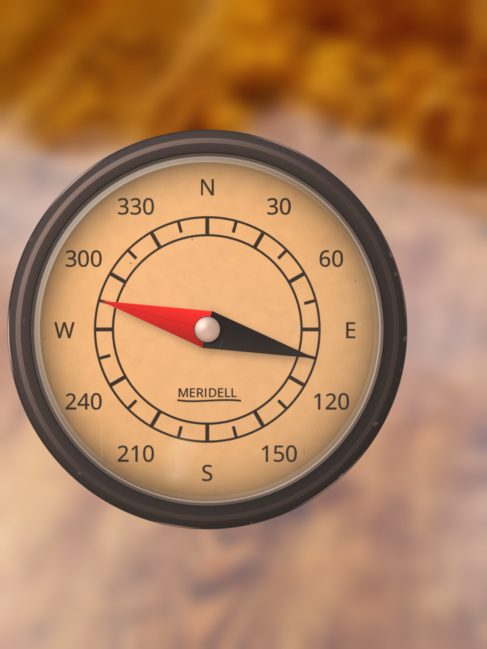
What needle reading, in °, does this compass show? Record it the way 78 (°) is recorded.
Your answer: 285 (°)
